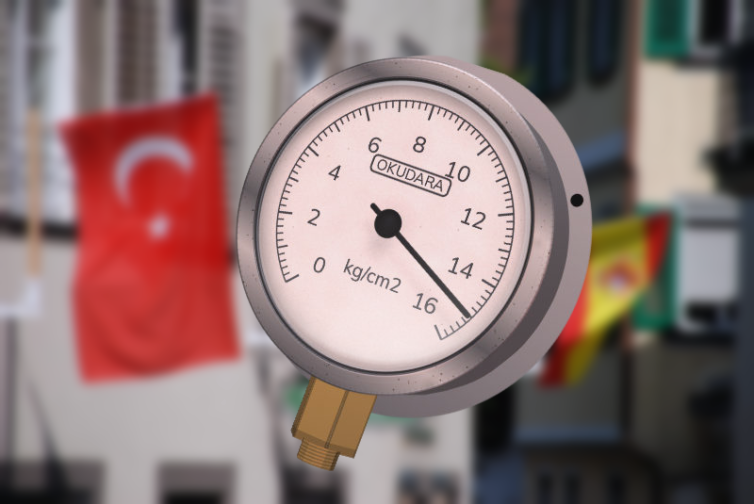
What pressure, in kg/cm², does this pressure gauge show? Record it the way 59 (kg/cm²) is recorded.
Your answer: 15 (kg/cm²)
